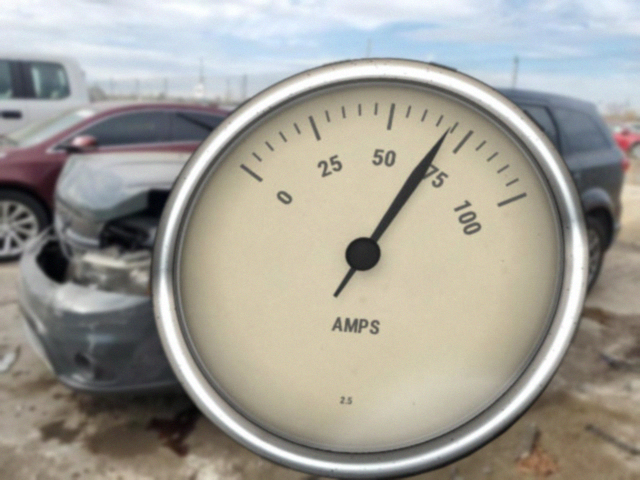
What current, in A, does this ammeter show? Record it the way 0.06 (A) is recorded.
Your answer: 70 (A)
